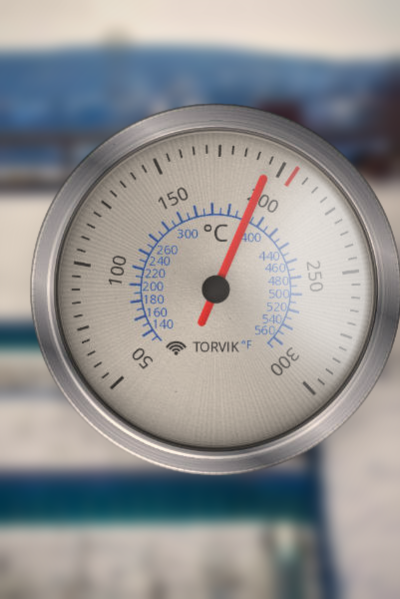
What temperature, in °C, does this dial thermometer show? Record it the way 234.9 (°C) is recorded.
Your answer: 195 (°C)
